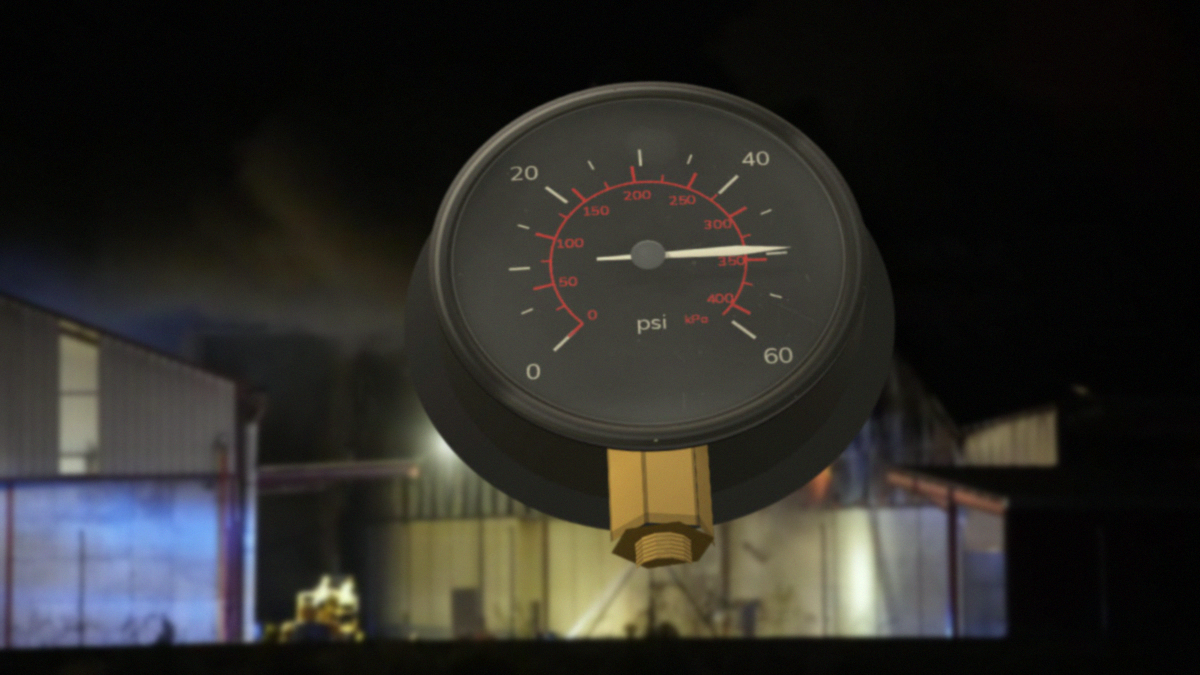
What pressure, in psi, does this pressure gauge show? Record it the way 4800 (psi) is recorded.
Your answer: 50 (psi)
